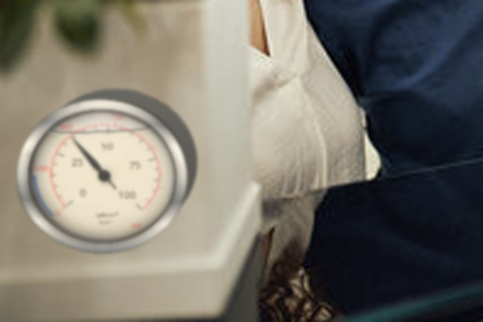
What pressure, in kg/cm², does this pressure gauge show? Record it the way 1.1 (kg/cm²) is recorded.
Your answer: 35 (kg/cm²)
